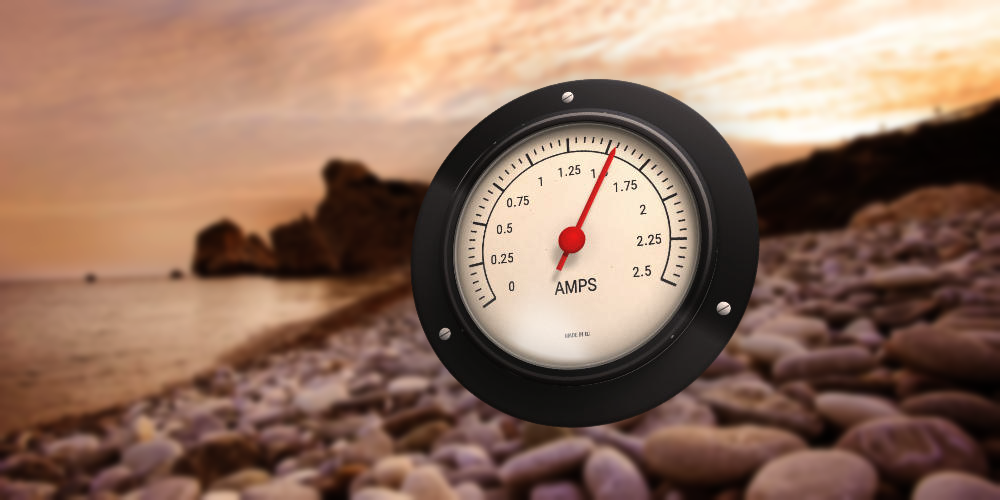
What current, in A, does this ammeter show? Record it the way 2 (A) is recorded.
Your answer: 1.55 (A)
